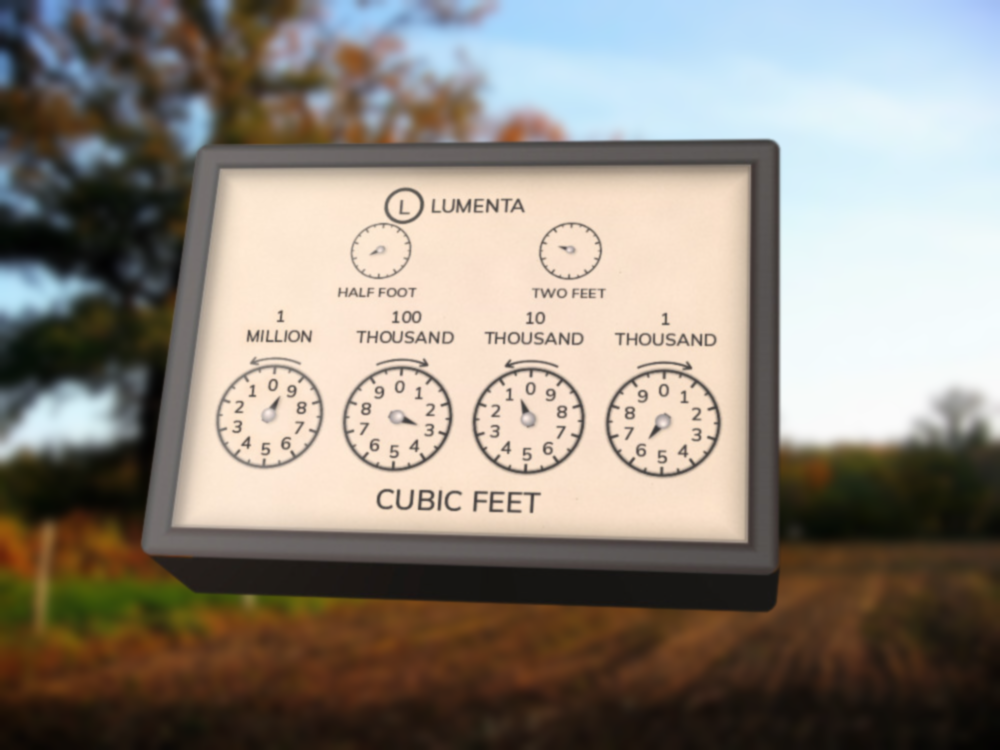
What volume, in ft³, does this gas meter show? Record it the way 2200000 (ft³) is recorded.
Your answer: 930600 (ft³)
